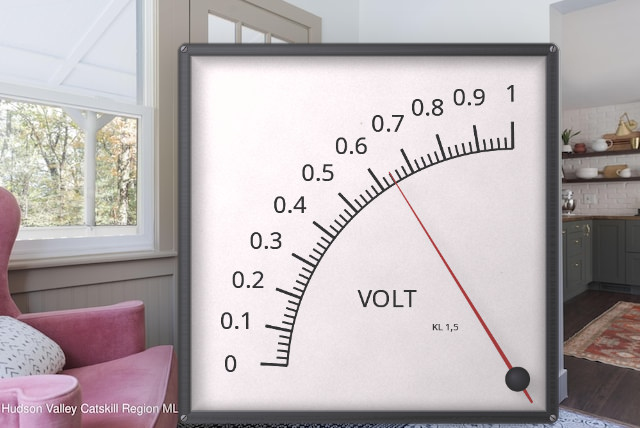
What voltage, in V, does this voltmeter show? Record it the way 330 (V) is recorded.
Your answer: 0.64 (V)
